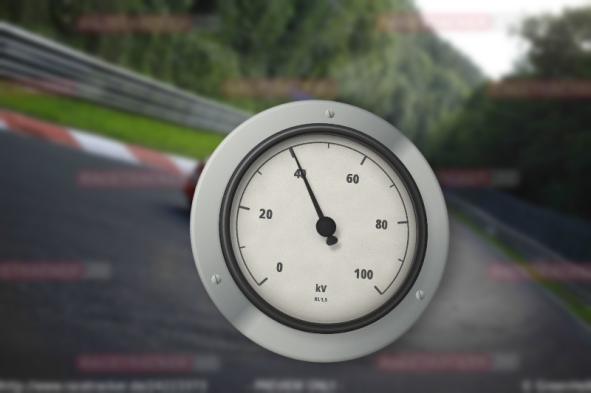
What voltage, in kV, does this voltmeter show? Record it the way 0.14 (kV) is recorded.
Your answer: 40 (kV)
